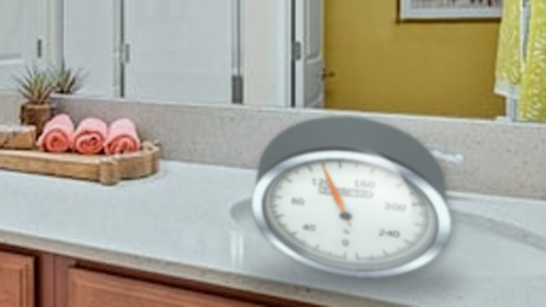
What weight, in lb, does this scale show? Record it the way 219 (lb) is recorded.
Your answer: 130 (lb)
